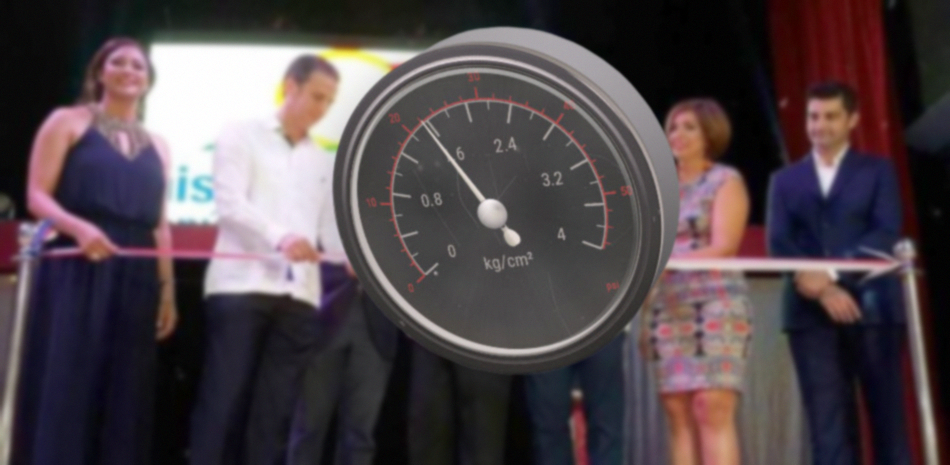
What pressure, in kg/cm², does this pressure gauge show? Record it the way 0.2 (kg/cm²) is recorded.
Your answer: 1.6 (kg/cm²)
